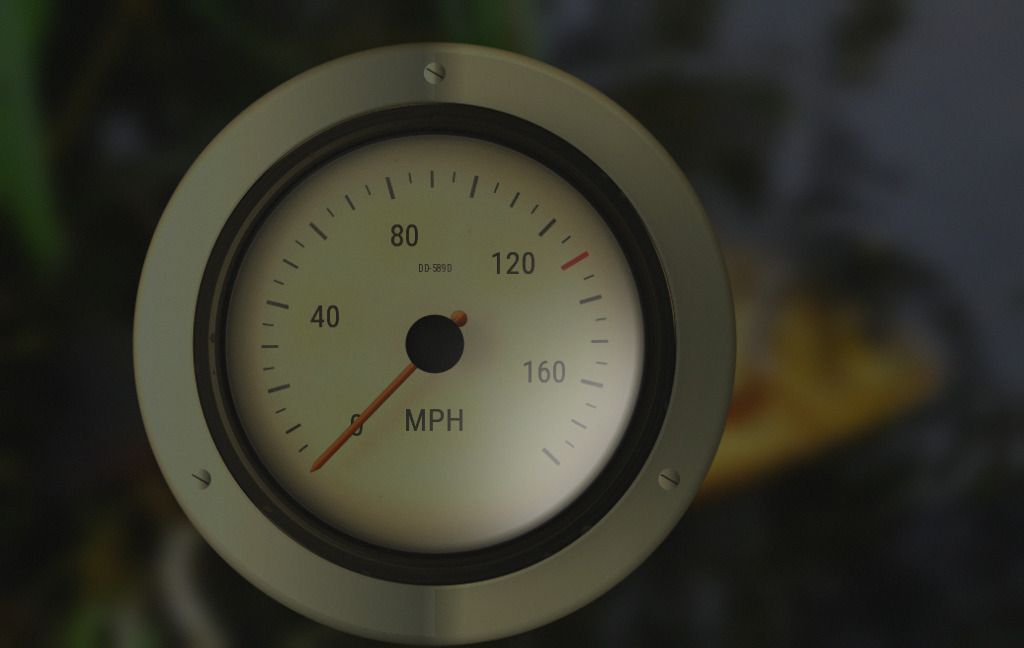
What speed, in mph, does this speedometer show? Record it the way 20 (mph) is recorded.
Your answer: 0 (mph)
